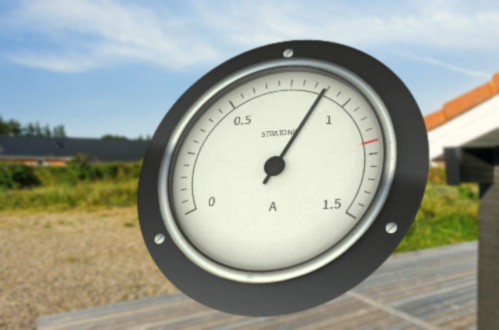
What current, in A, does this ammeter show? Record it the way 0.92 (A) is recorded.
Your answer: 0.9 (A)
